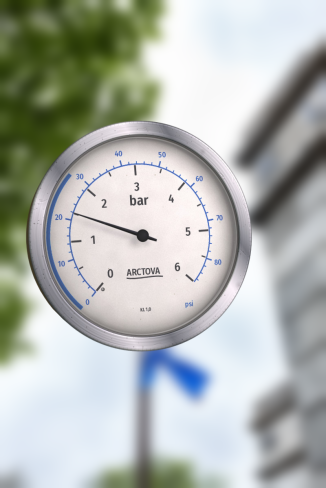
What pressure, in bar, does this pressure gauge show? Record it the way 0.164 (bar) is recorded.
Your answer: 1.5 (bar)
